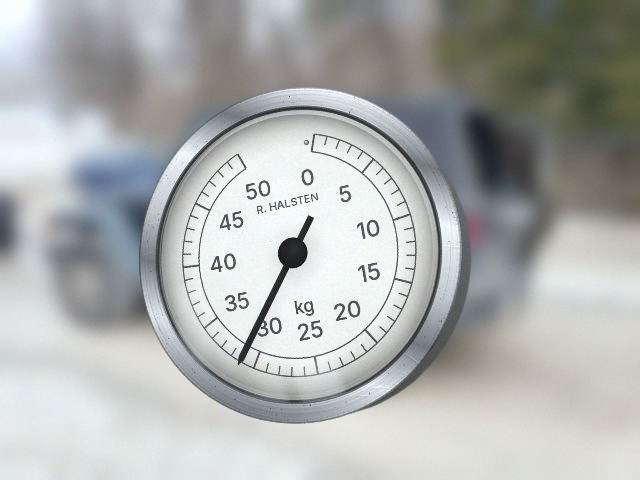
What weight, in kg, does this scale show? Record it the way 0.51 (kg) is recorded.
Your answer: 31 (kg)
